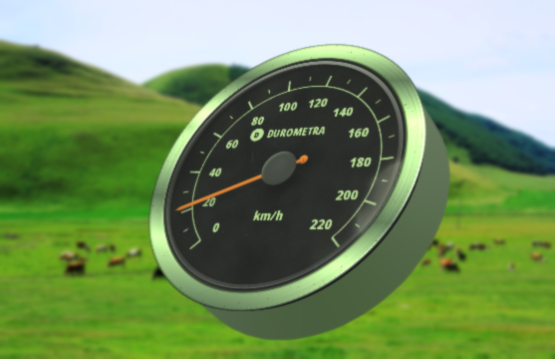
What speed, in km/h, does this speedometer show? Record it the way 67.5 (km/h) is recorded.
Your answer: 20 (km/h)
